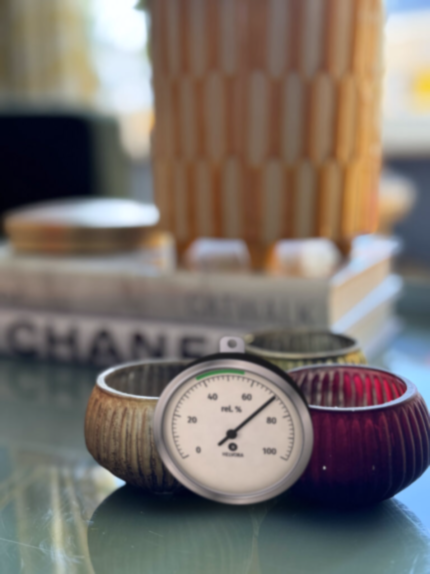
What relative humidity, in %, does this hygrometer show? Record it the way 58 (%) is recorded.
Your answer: 70 (%)
